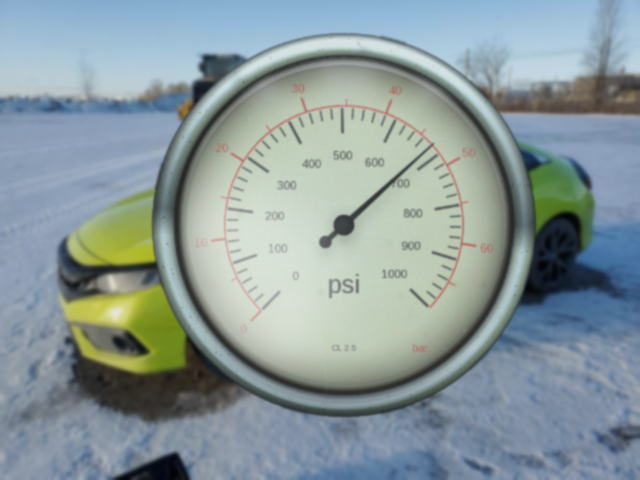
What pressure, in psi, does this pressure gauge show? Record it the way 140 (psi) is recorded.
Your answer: 680 (psi)
